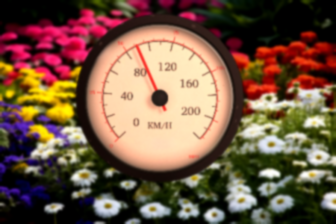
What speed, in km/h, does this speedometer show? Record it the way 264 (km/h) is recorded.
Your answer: 90 (km/h)
